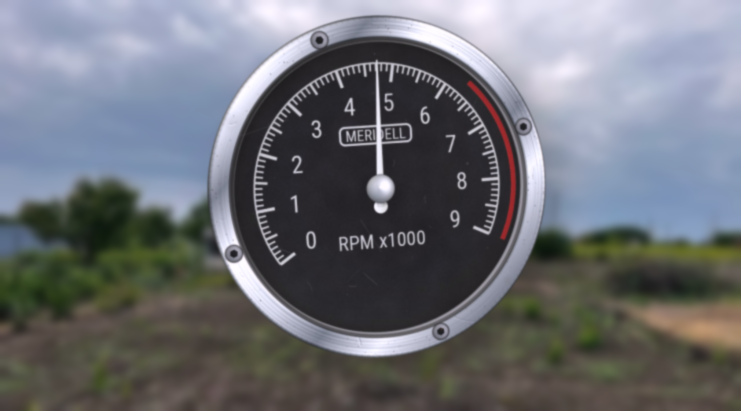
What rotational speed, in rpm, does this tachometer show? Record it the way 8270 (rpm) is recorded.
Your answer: 4700 (rpm)
